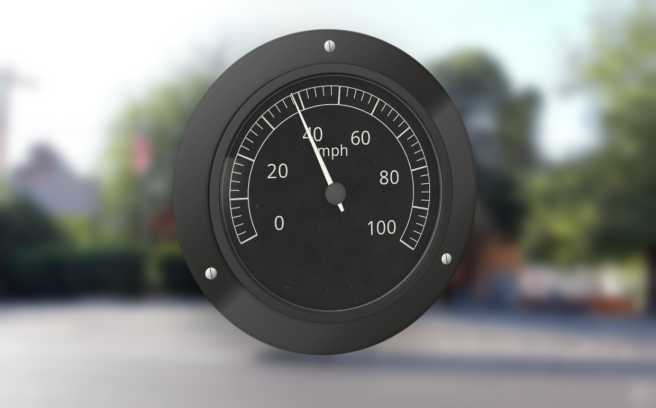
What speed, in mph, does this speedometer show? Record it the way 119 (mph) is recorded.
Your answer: 38 (mph)
